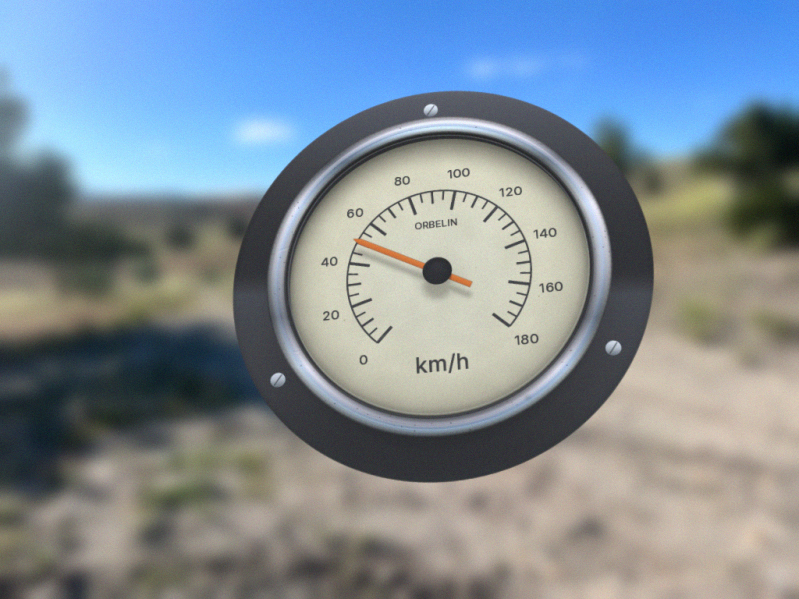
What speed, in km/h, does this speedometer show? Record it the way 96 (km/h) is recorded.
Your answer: 50 (km/h)
